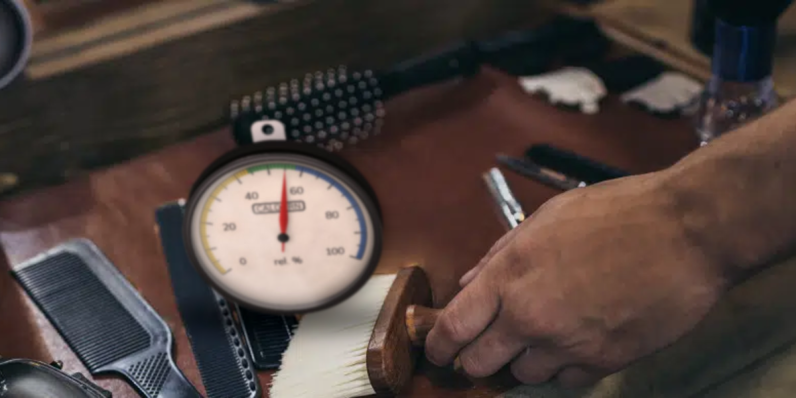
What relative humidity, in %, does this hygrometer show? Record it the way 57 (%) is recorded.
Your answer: 55 (%)
